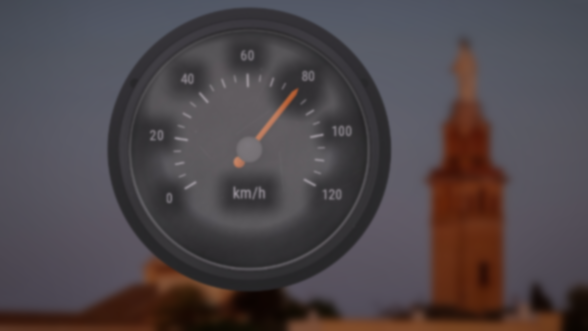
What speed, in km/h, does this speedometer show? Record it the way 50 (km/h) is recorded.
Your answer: 80 (km/h)
